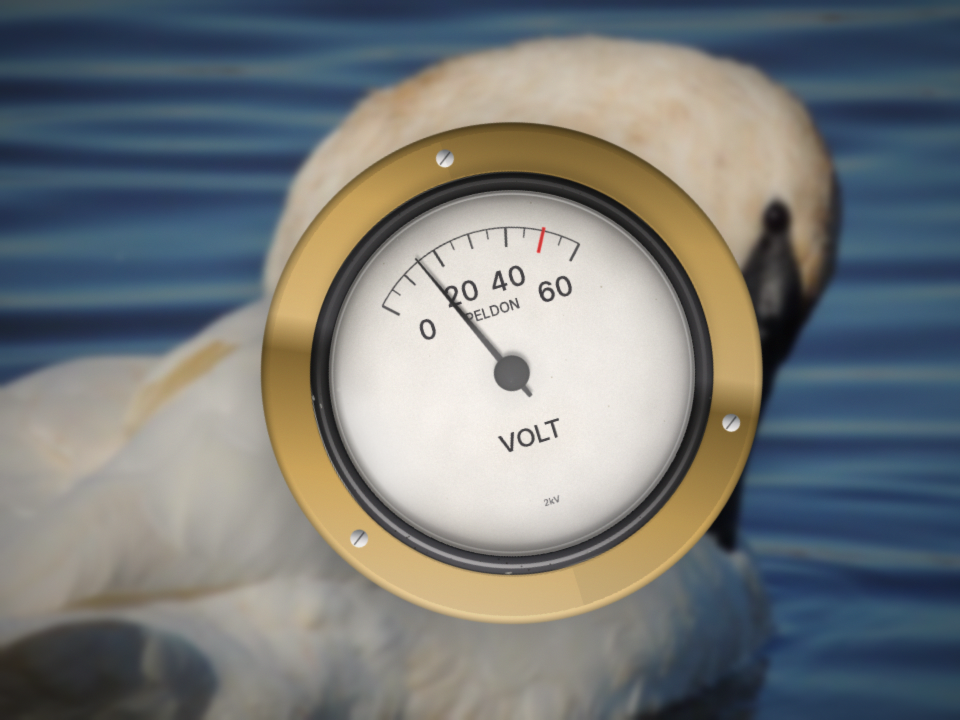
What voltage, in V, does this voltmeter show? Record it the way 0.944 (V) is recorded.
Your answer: 15 (V)
